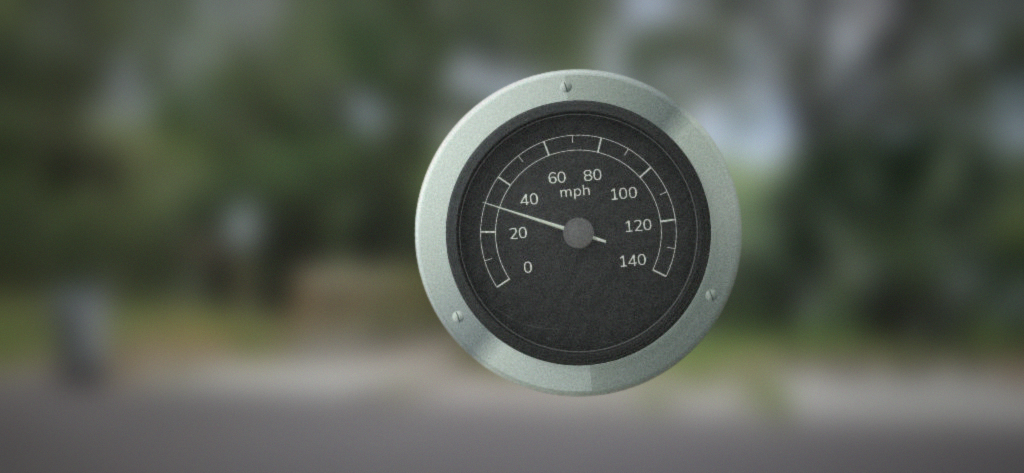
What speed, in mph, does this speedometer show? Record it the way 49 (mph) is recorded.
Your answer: 30 (mph)
